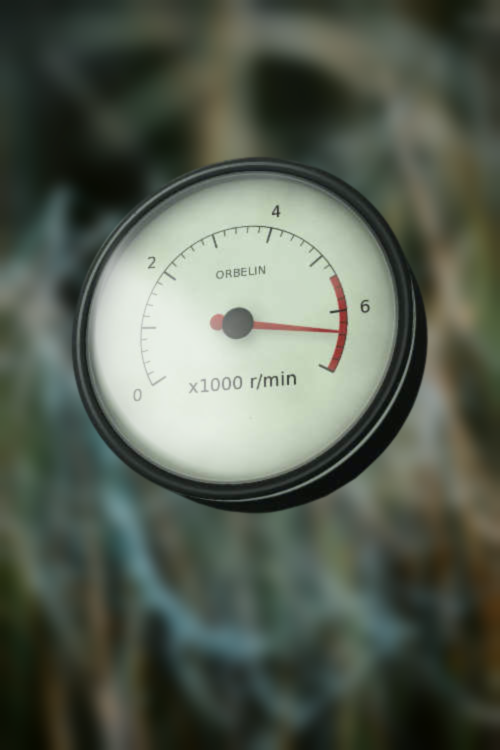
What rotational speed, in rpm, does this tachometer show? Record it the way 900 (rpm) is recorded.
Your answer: 6400 (rpm)
